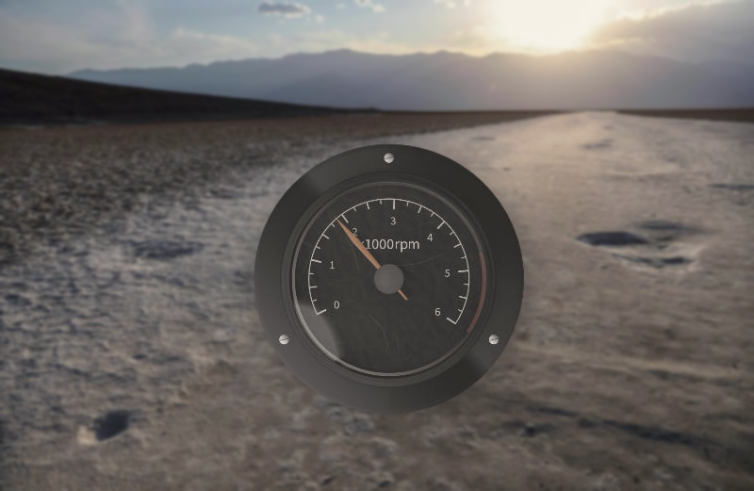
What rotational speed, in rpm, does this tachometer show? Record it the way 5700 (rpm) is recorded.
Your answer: 1875 (rpm)
